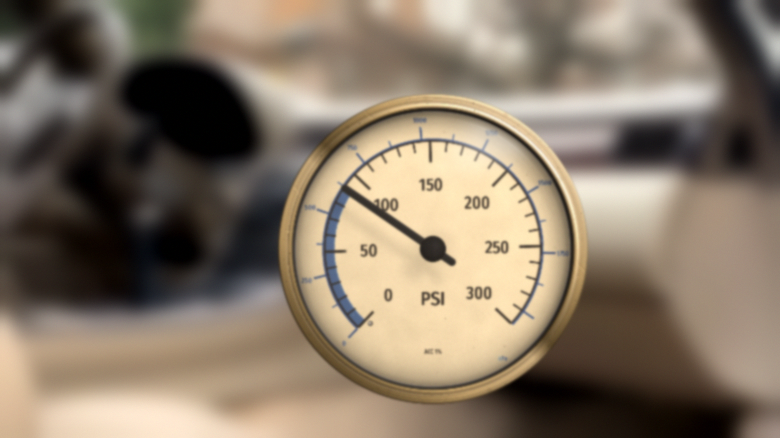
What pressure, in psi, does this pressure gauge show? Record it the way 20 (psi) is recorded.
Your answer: 90 (psi)
